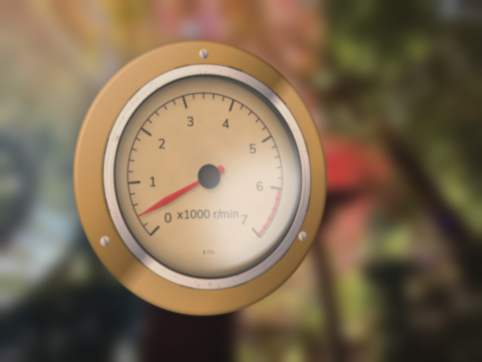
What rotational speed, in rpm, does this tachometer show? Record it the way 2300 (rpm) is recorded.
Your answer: 400 (rpm)
